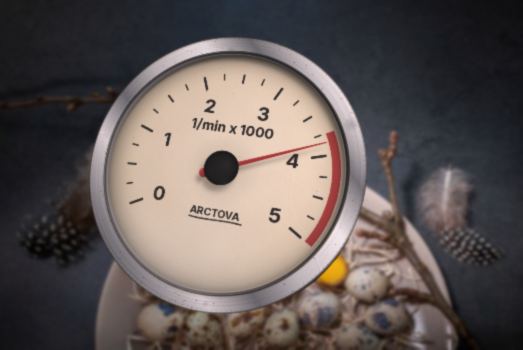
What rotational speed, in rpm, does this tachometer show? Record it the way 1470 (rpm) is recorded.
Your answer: 3875 (rpm)
